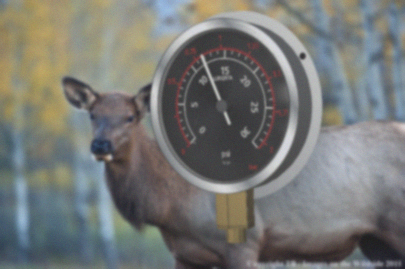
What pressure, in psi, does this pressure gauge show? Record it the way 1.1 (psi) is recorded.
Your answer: 12 (psi)
